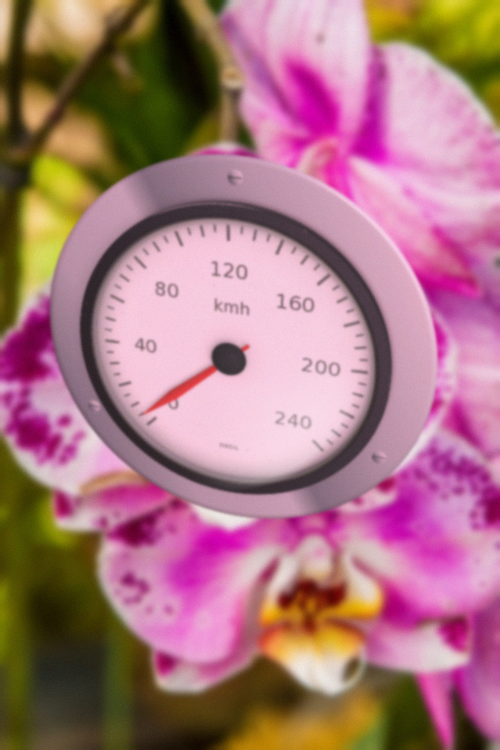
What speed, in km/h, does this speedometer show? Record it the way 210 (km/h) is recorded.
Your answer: 5 (km/h)
